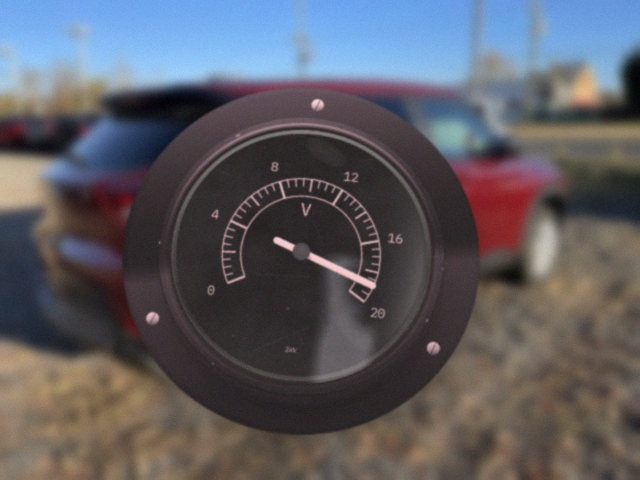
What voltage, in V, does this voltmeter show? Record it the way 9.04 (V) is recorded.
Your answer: 19 (V)
